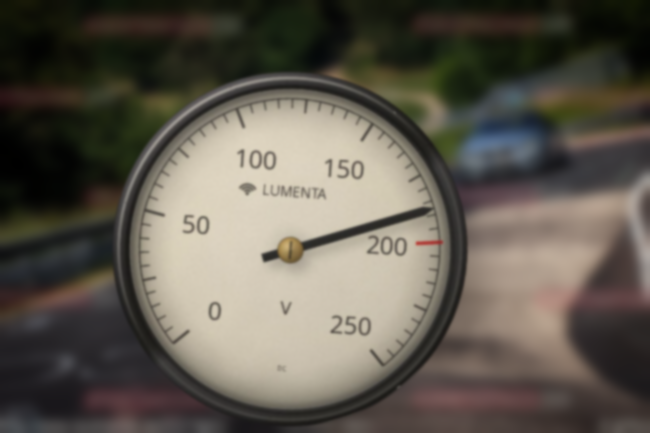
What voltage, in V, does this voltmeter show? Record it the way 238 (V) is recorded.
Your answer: 187.5 (V)
